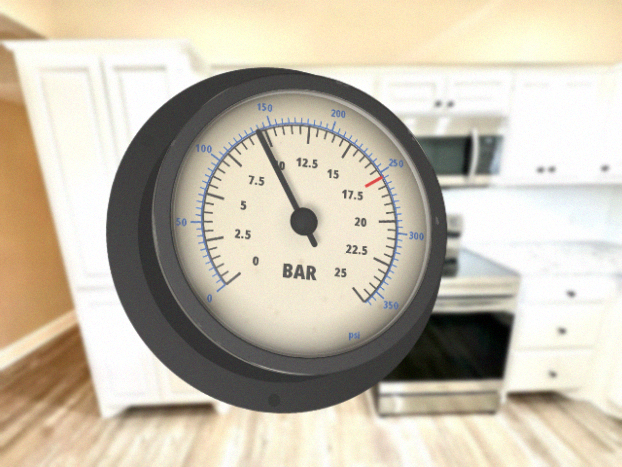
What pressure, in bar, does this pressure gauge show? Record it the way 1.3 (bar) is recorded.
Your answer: 9.5 (bar)
